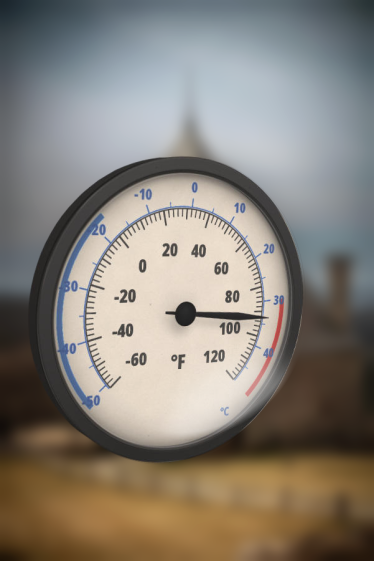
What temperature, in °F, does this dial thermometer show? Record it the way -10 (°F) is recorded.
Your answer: 92 (°F)
